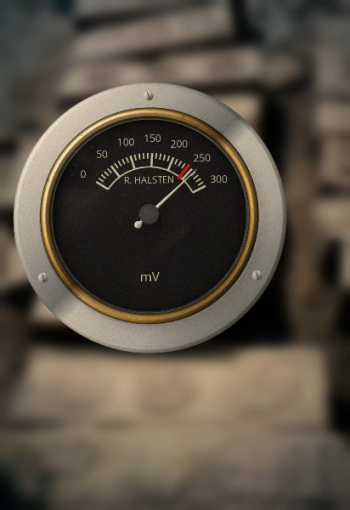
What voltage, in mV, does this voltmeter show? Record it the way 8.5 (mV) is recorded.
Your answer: 260 (mV)
